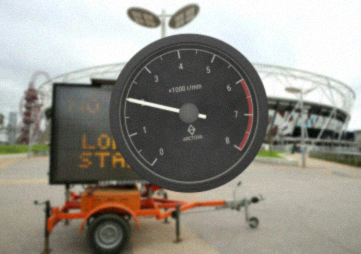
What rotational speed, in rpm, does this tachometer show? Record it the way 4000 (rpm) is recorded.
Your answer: 2000 (rpm)
